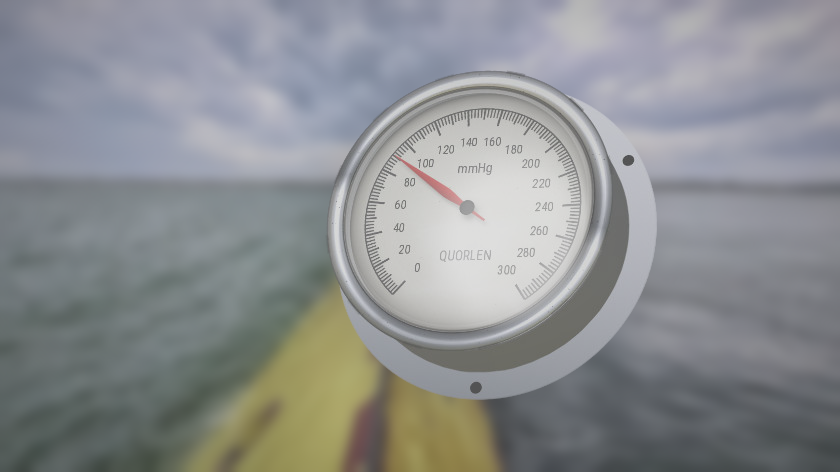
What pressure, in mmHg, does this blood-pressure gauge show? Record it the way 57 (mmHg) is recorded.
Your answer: 90 (mmHg)
